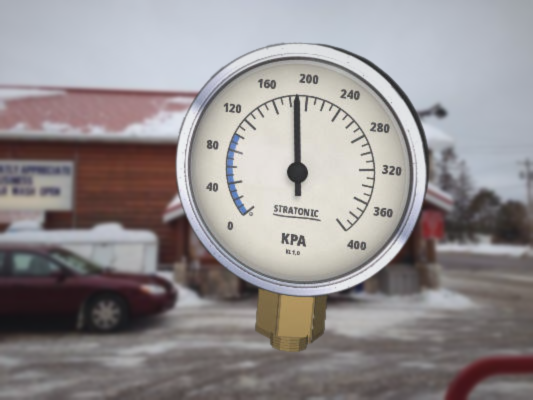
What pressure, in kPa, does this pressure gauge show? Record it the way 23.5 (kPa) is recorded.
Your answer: 190 (kPa)
